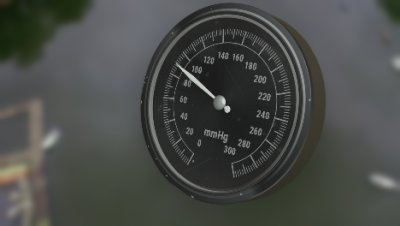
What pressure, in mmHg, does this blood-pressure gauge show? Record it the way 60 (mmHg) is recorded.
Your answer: 90 (mmHg)
